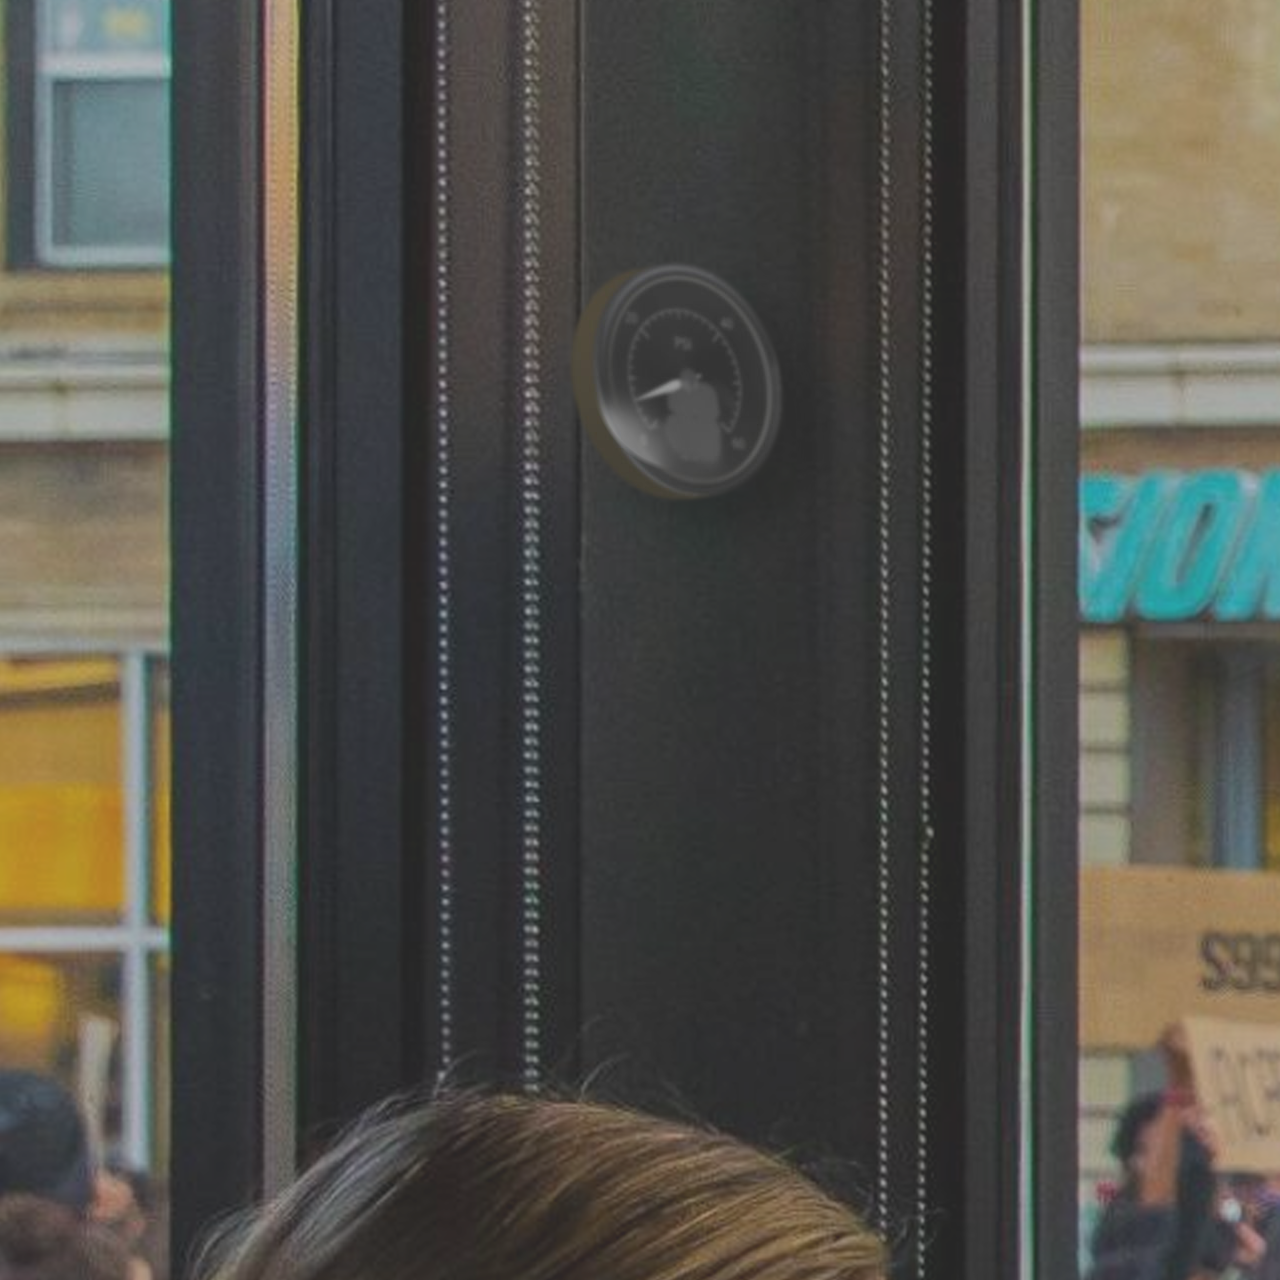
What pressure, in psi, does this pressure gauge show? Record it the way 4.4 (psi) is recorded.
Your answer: 6 (psi)
